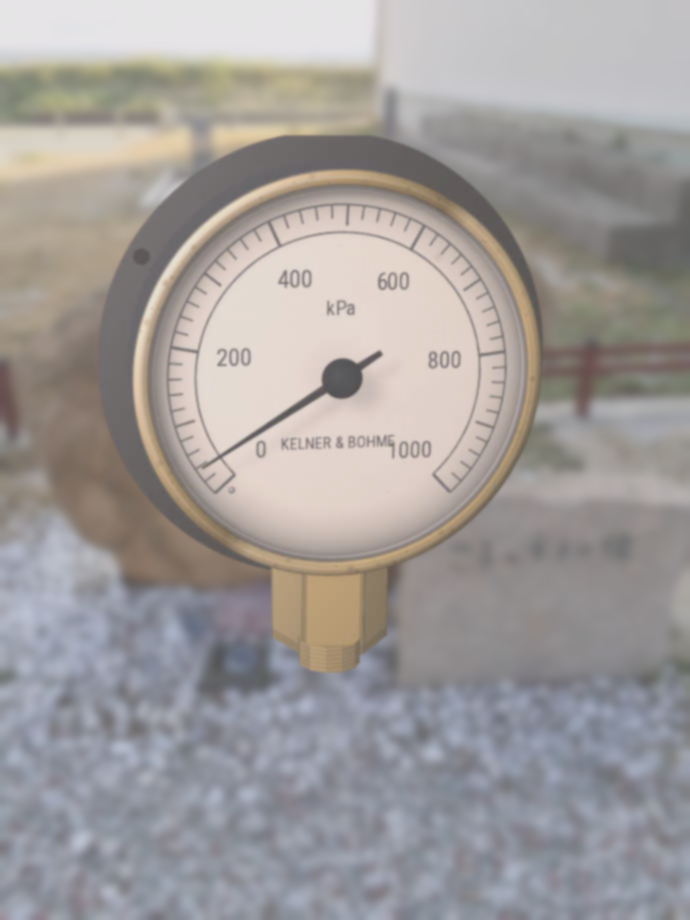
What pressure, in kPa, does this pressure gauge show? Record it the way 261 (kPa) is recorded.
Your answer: 40 (kPa)
